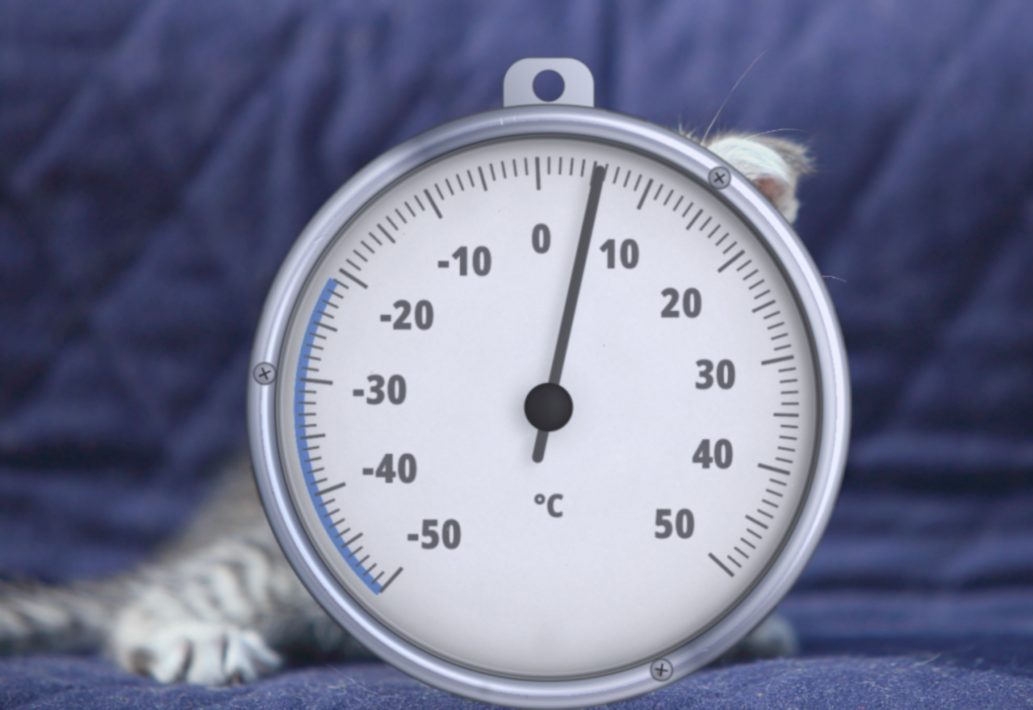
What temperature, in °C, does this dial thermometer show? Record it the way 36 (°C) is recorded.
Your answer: 5.5 (°C)
